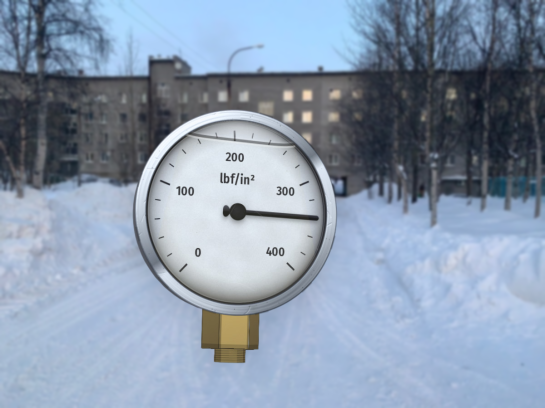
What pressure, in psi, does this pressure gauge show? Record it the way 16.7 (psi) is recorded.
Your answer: 340 (psi)
